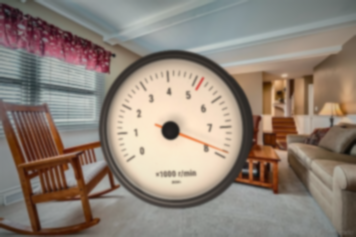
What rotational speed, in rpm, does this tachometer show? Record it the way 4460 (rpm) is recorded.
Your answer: 7800 (rpm)
